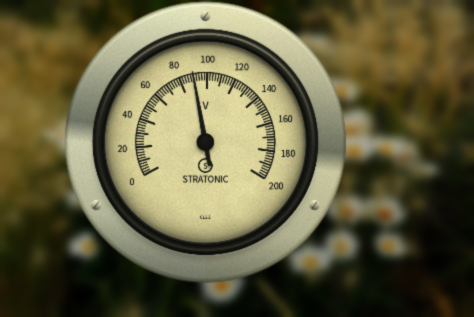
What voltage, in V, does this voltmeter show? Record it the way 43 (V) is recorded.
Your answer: 90 (V)
